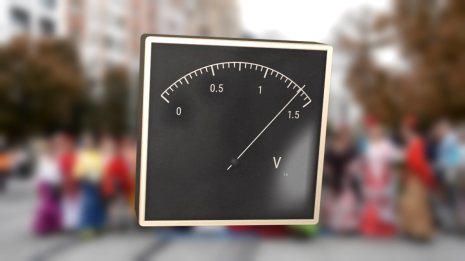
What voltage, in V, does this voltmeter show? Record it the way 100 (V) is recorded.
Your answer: 1.35 (V)
